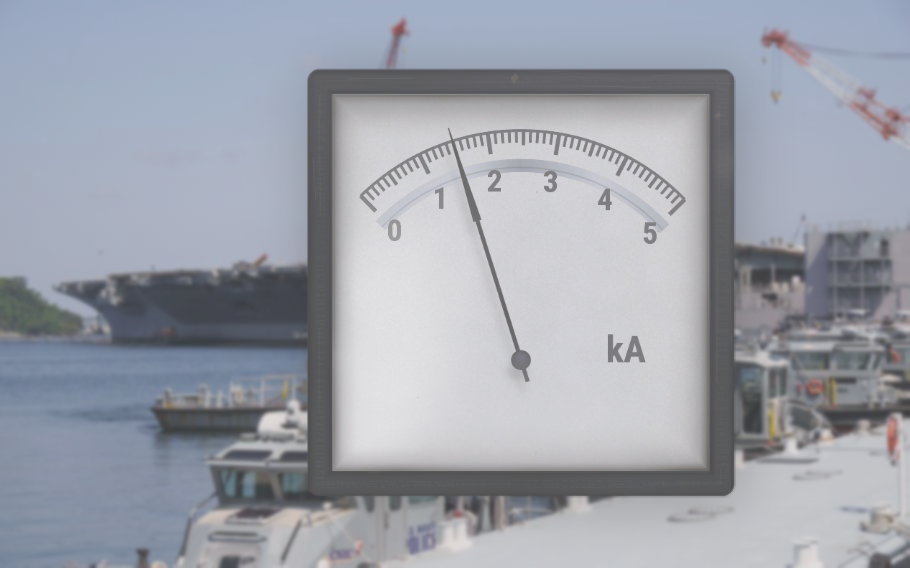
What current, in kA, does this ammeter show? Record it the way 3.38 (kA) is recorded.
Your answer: 1.5 (kA)
